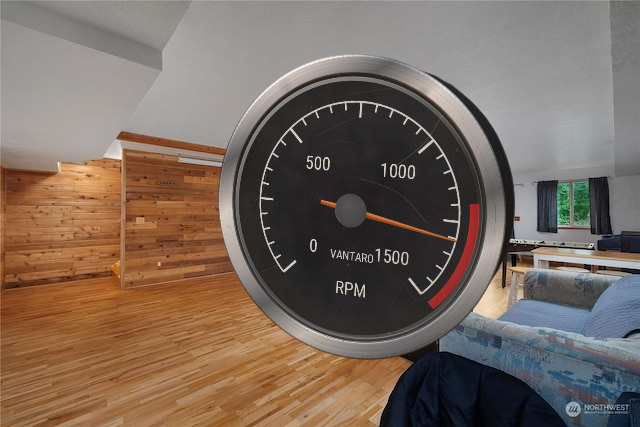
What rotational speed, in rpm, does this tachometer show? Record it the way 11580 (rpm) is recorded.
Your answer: 1300 (rpm)
